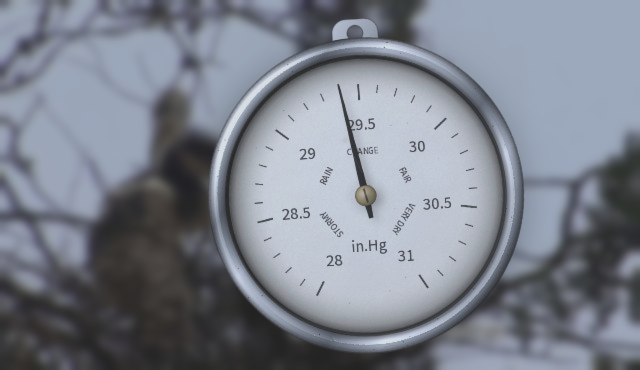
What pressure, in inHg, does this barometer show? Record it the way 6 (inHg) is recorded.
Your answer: 29.4 (inHg)
